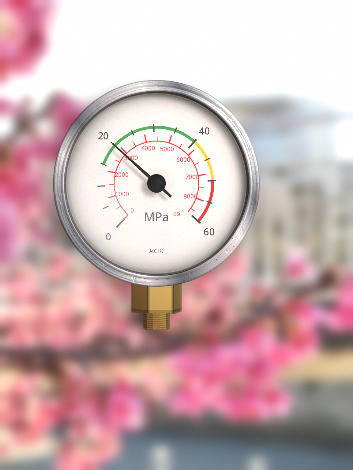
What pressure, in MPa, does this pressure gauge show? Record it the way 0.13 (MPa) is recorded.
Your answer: 20 (MPa)
